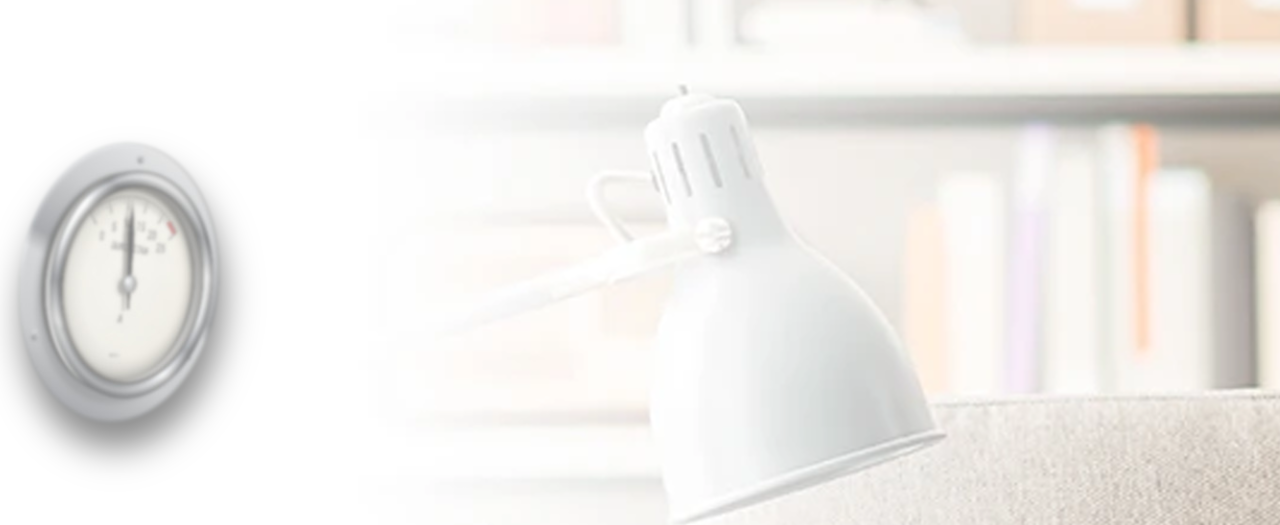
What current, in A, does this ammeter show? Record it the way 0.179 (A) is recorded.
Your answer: 10 (A)
